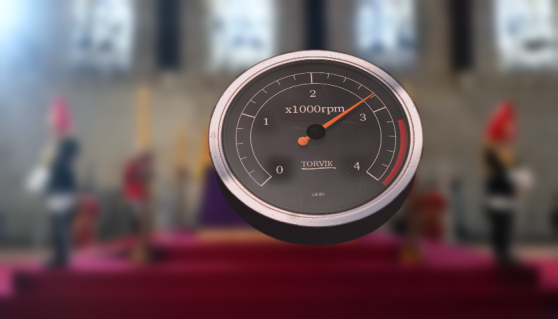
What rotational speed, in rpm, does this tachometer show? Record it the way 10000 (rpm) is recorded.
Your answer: 2800 (rpm)
